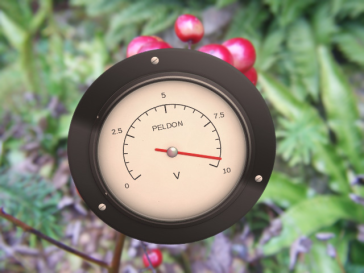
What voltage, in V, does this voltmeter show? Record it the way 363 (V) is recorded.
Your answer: 9.5 (V)
